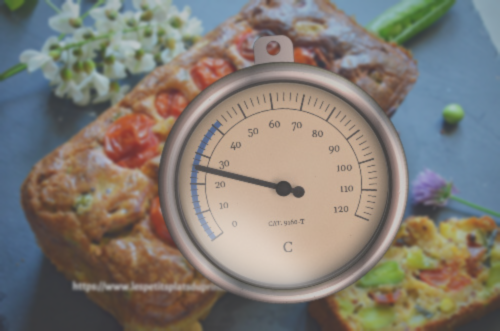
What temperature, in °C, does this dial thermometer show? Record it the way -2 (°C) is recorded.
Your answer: 26 (°C)
